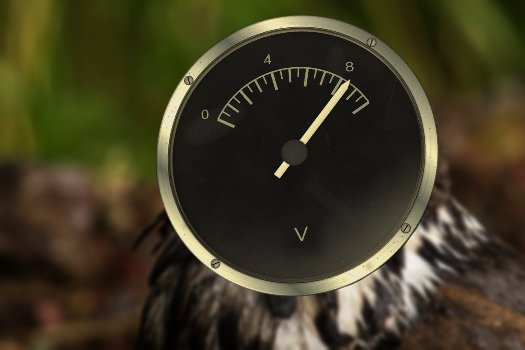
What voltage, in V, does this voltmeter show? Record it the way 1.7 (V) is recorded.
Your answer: 8.5 (V)
